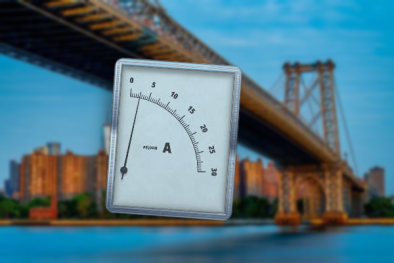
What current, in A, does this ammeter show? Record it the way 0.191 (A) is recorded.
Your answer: 2.5 (A)
